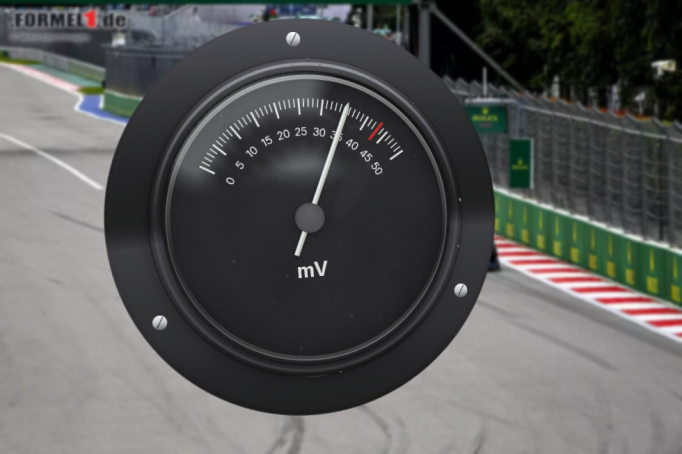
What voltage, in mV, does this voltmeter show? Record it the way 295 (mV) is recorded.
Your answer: 35 (mV)
